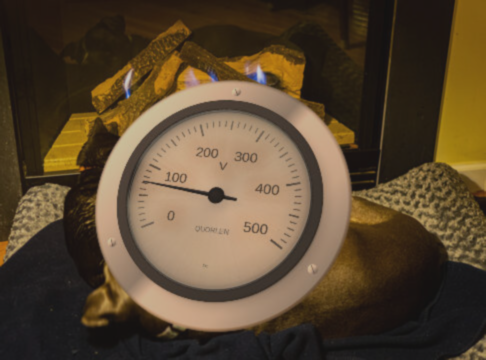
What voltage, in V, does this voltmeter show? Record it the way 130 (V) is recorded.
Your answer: 70 (V)
